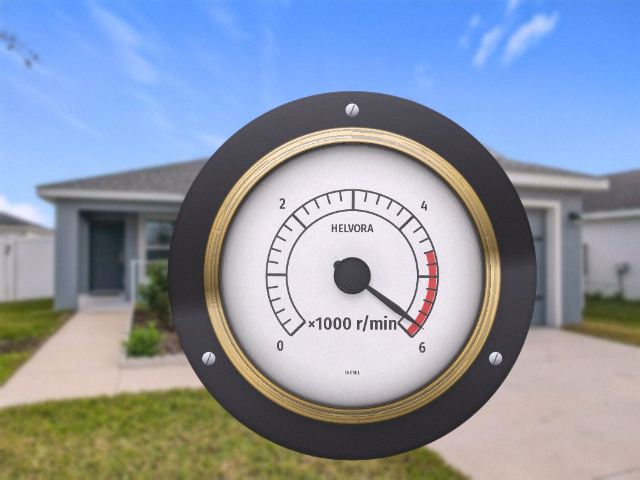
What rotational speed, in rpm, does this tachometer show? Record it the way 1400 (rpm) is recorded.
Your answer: 5800 (rpm)
